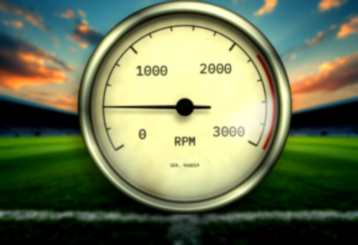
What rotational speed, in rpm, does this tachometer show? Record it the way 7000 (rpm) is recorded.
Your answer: 400 (rpm)
